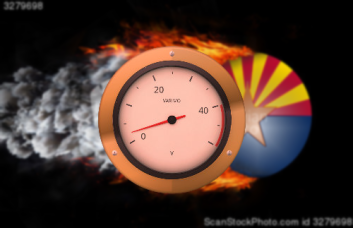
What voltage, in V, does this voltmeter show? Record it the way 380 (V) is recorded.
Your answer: 2.5 (V)
